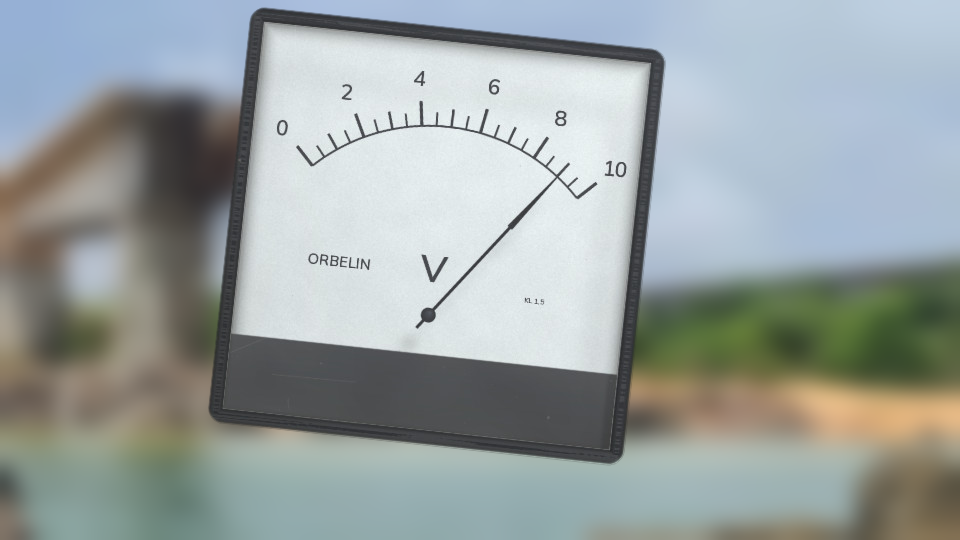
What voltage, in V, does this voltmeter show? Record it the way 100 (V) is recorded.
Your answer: 9 (V)
